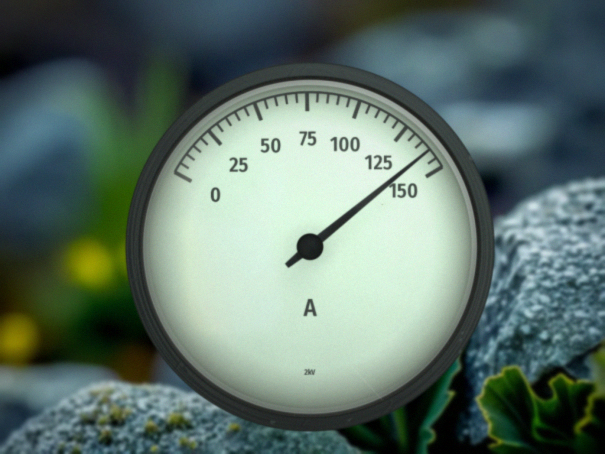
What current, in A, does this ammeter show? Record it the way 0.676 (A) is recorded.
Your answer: 140 (A)
